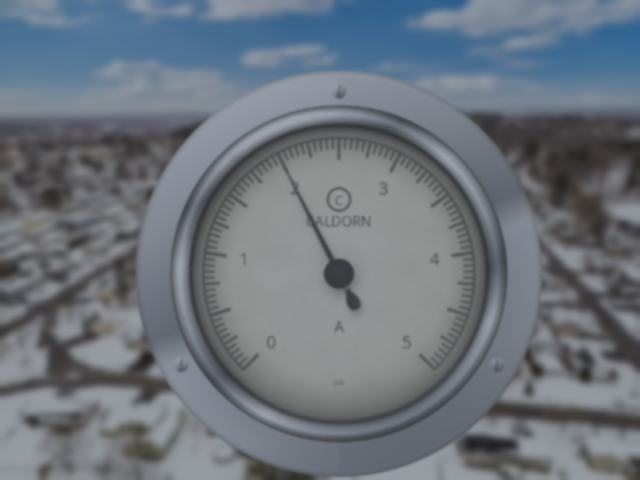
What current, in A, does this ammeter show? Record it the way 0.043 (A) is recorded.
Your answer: 2 (A)
